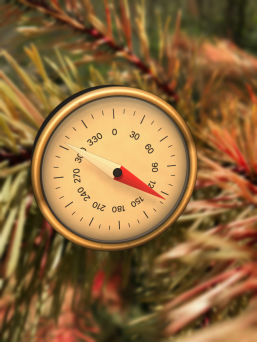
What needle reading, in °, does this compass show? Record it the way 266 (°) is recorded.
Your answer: 125 (°)
